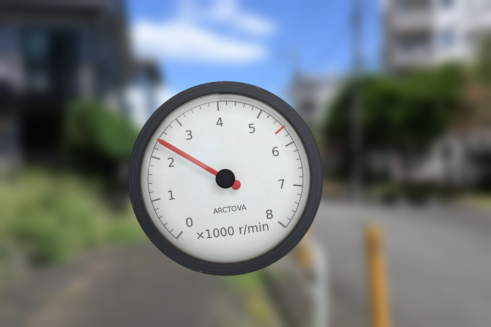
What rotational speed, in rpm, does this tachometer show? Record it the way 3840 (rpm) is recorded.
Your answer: 2400 (rpm)
